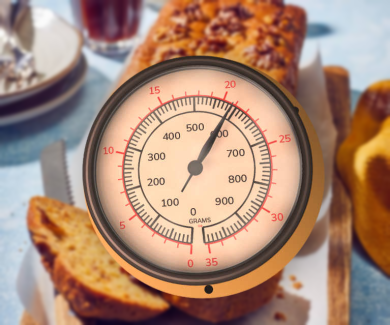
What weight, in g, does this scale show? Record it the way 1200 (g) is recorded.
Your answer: 590 (g)
